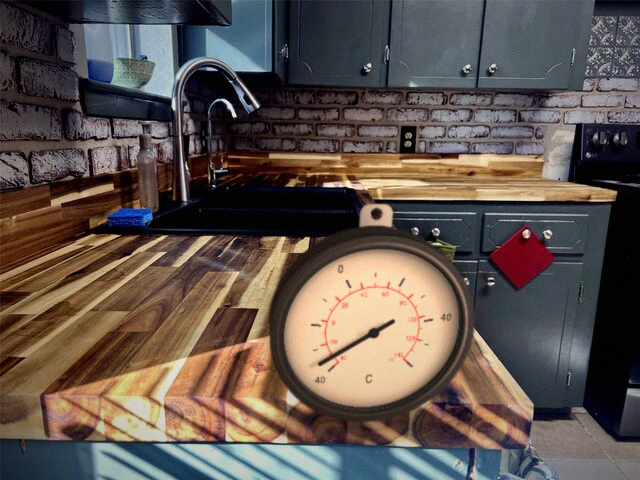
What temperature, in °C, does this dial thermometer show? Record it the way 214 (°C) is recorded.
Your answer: -35 (°C)
